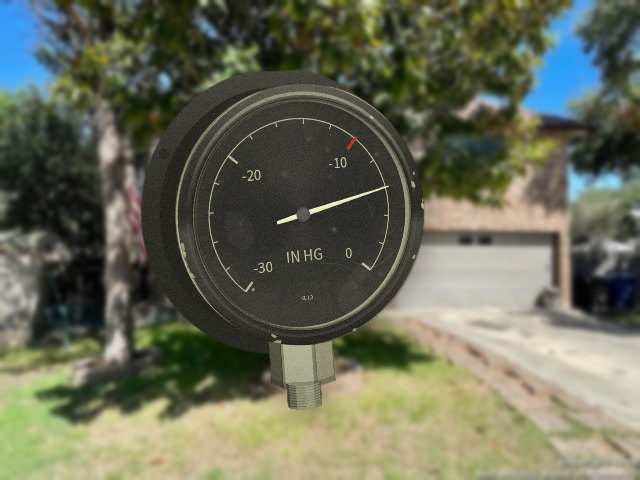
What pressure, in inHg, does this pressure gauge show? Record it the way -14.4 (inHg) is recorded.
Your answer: -6 (inHg)
